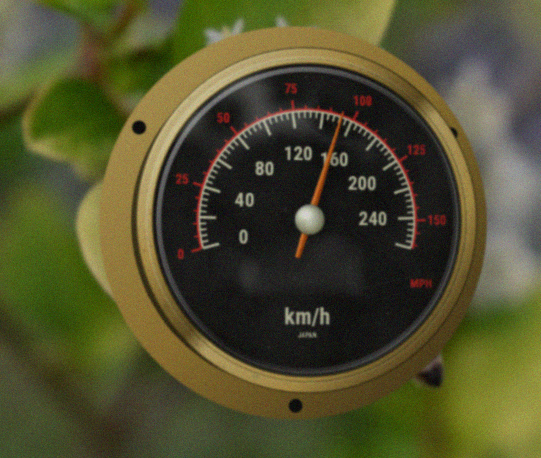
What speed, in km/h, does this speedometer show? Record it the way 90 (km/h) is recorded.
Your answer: 152 (km/h)
